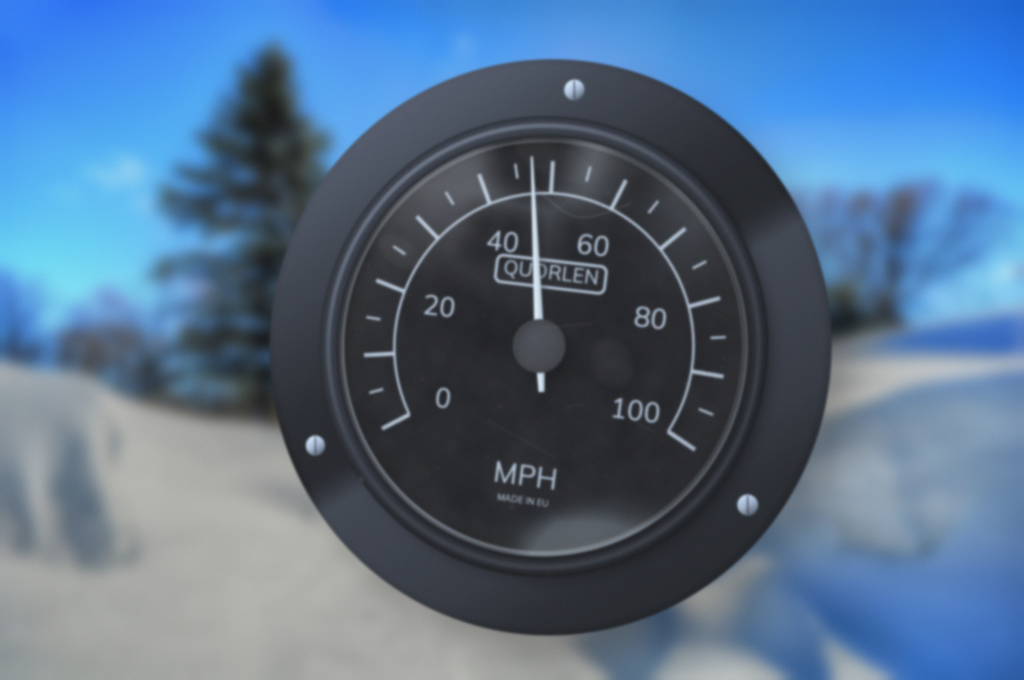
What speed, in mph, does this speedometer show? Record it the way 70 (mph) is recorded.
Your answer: 47.5 (mph)
